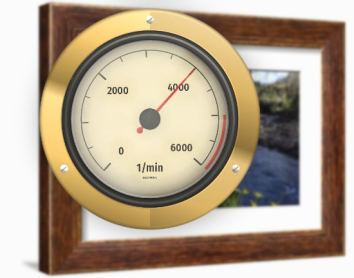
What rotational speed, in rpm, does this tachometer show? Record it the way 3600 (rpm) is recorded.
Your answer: 4000 (rpm)
